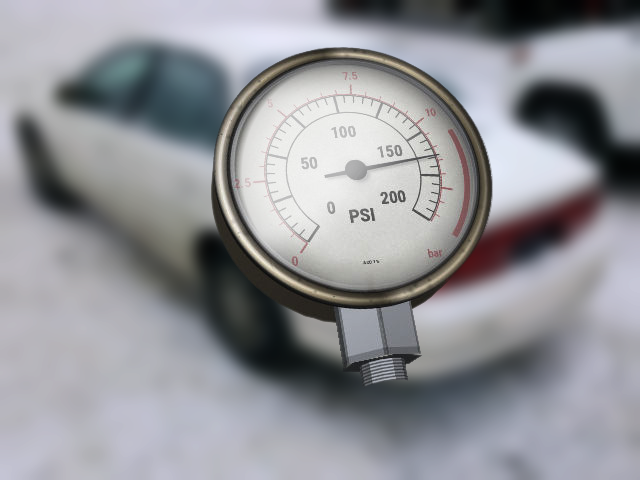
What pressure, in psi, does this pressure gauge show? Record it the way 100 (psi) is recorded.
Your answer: 165 (psi)
